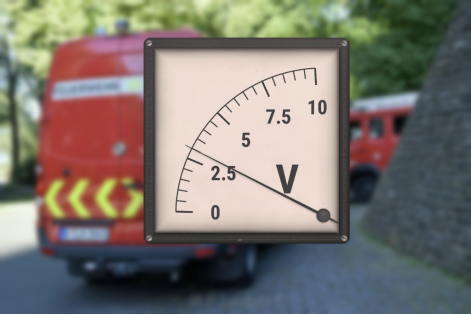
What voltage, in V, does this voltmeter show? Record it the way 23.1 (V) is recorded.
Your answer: 3 (V)
